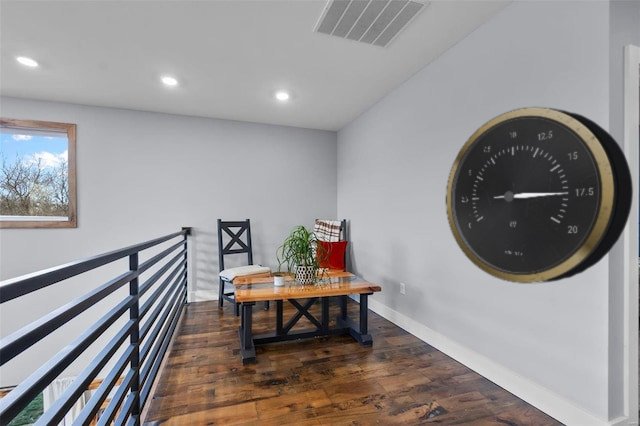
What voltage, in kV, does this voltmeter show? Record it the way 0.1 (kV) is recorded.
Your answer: 17.5 (kV)
